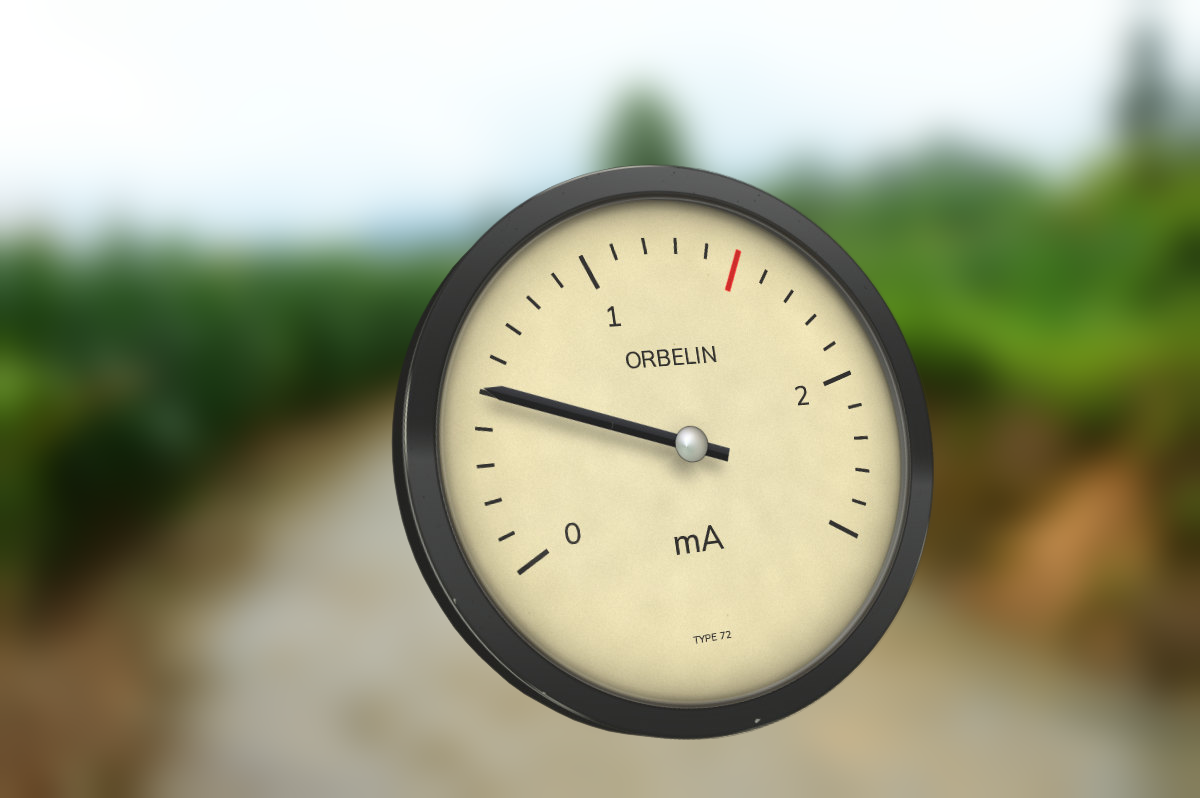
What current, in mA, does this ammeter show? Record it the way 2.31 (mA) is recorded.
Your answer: 0.5 (mA)
